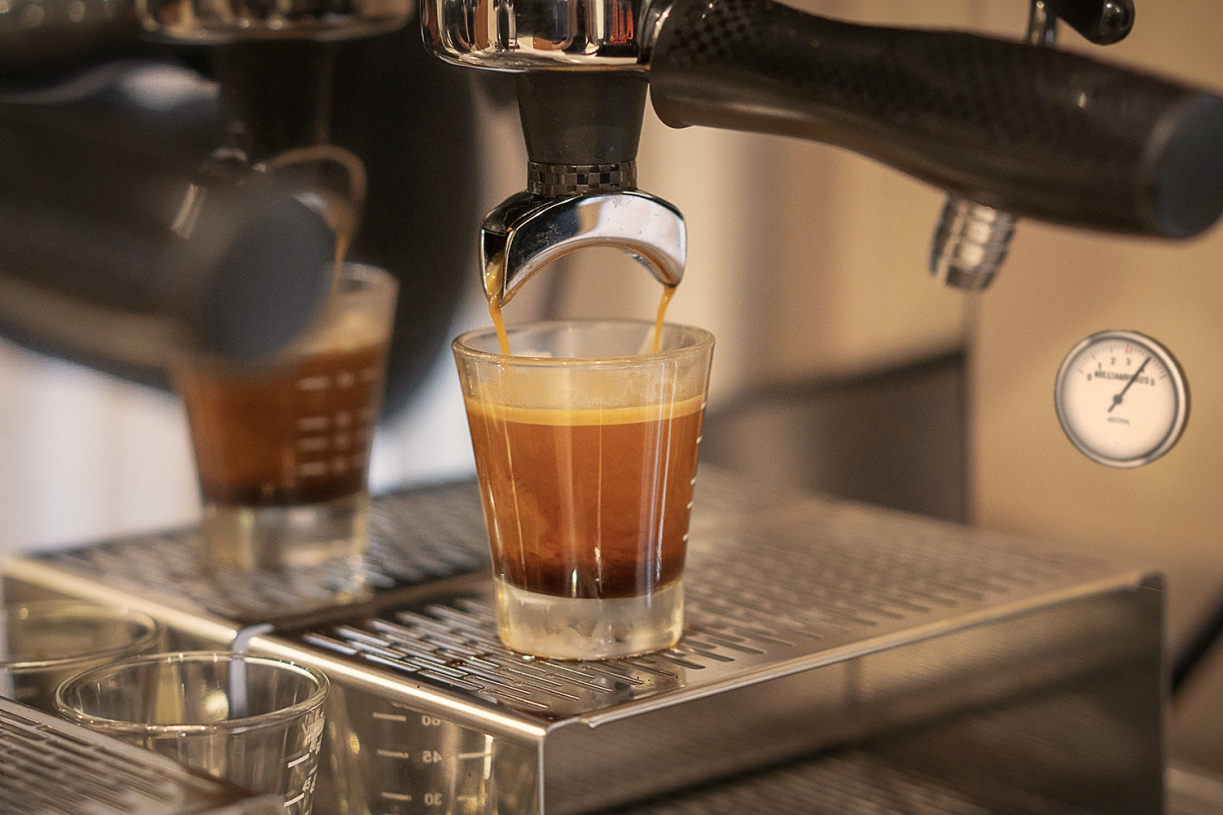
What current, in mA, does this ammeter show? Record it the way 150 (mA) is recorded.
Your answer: 4 (mA)
